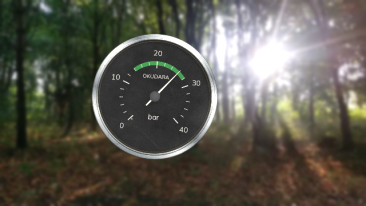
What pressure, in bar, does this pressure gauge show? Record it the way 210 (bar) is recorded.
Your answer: 26 (bar)
